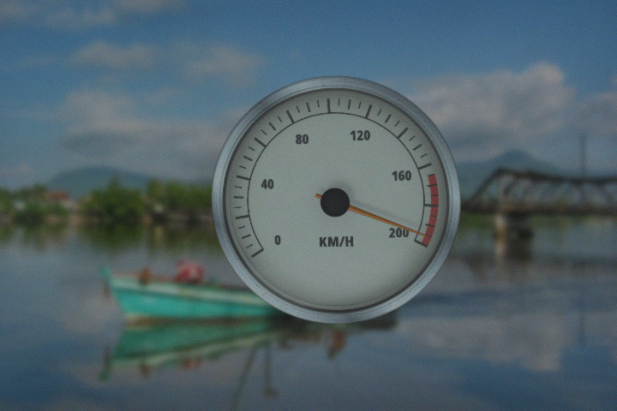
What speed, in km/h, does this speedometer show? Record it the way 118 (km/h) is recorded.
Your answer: 195 (km/h)
